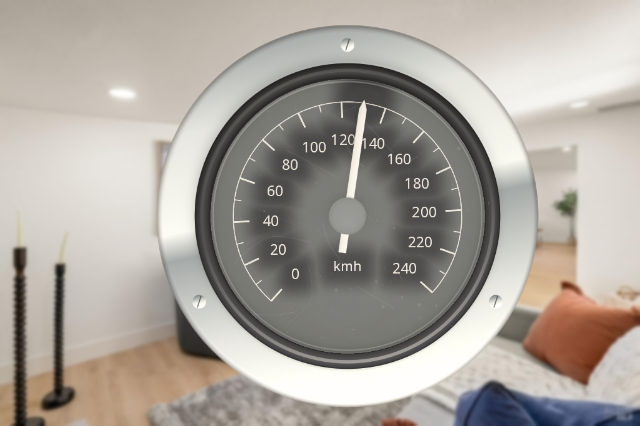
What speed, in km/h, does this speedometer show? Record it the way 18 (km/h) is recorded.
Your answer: 130 (km/h)
